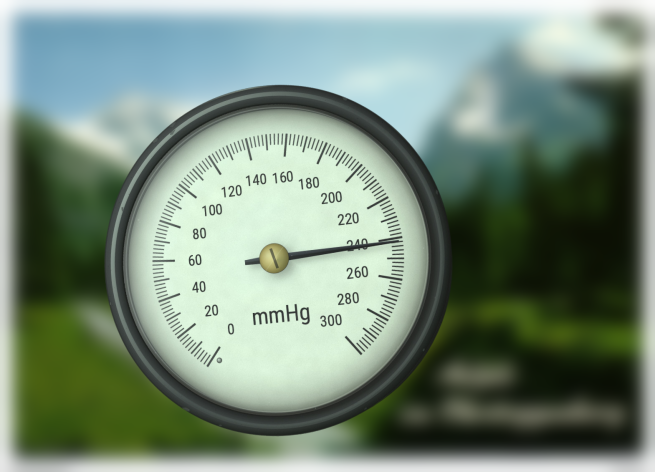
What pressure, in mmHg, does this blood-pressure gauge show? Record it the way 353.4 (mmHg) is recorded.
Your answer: 242 (mmHg)
